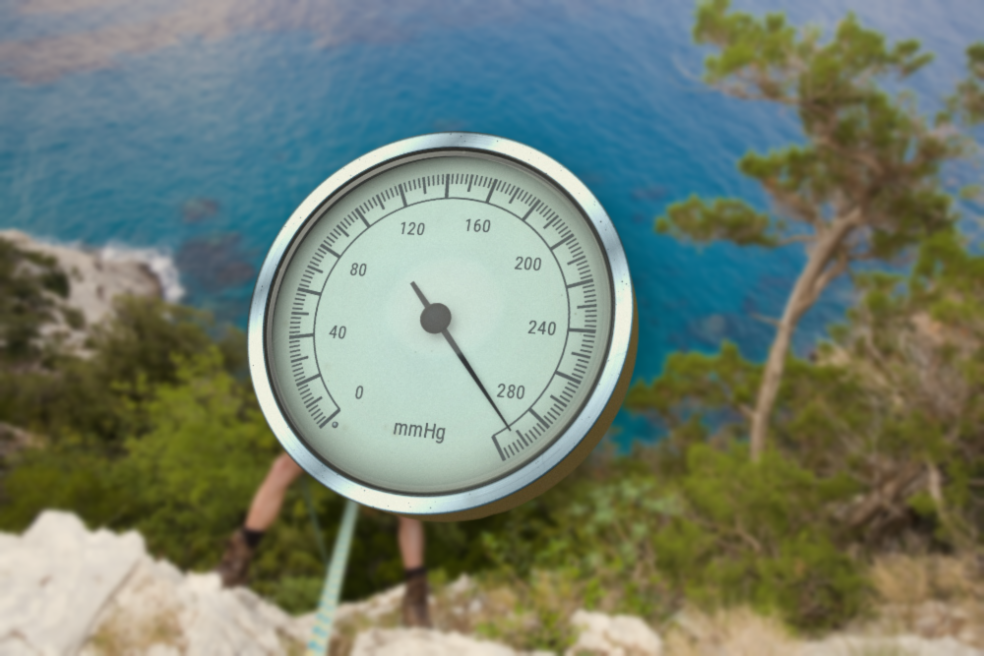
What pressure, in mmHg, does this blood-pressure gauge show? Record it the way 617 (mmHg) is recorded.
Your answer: 292 (mmHg)
